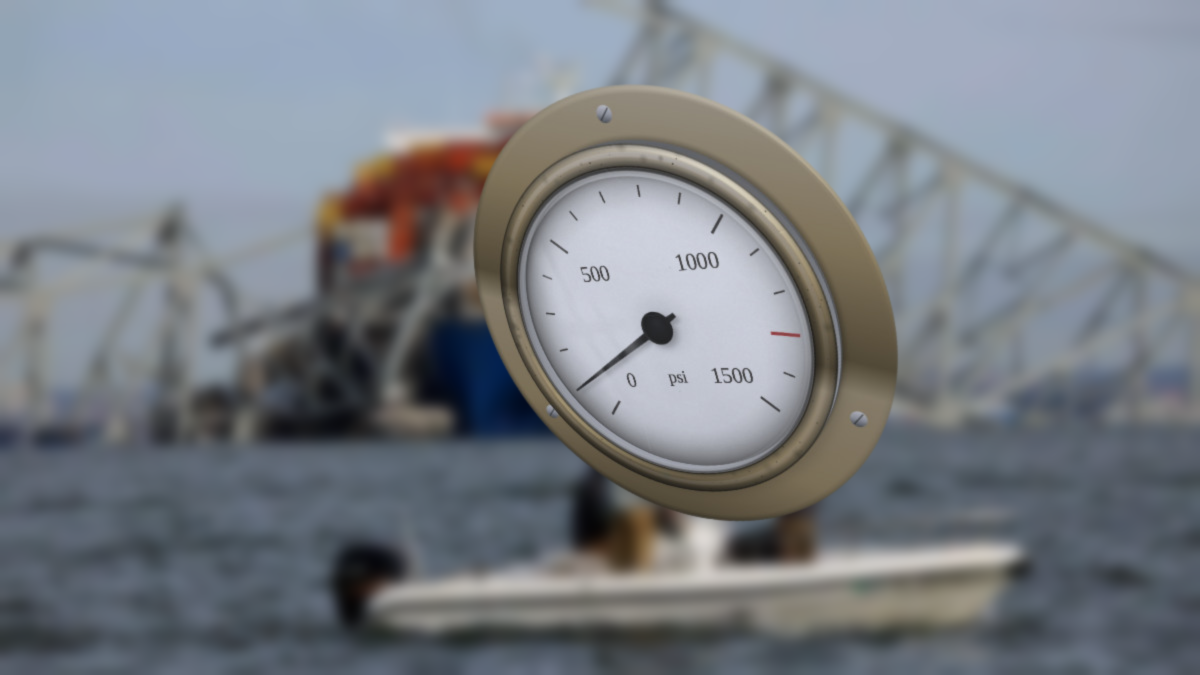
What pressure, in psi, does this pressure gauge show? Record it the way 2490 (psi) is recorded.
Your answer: 100 (psi)
